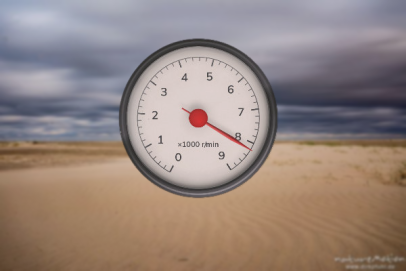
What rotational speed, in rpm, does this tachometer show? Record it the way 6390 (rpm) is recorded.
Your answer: 8200 (rpm)
